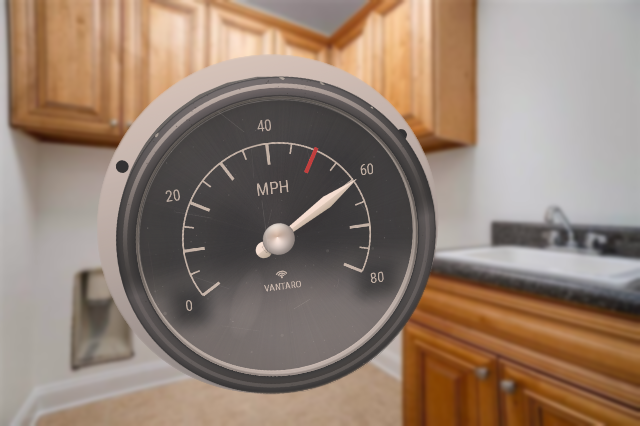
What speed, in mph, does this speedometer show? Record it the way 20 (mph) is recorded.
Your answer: 60 (mph)
